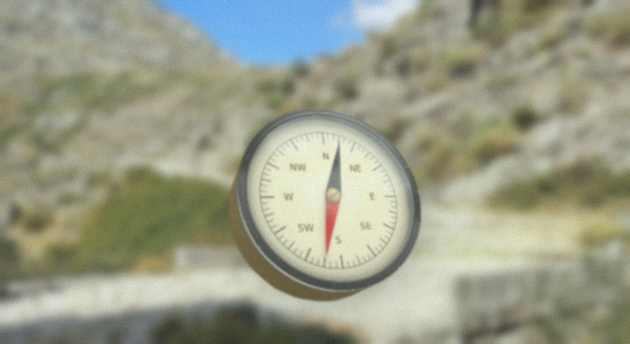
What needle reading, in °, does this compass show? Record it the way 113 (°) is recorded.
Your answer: 195 (°)
